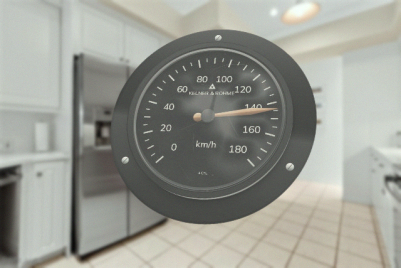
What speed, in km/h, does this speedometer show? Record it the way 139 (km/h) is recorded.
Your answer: 145 (km/h)
